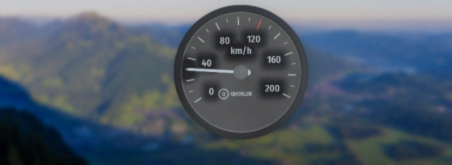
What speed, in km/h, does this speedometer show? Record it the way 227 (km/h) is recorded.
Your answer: 30 (km/h)
